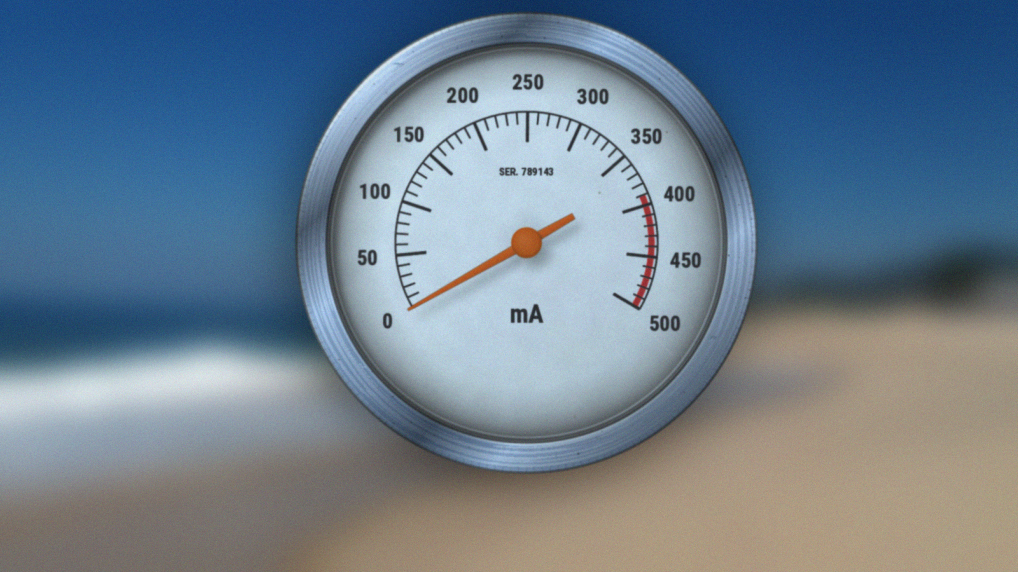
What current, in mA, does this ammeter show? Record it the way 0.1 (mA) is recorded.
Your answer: 0 (mA)
